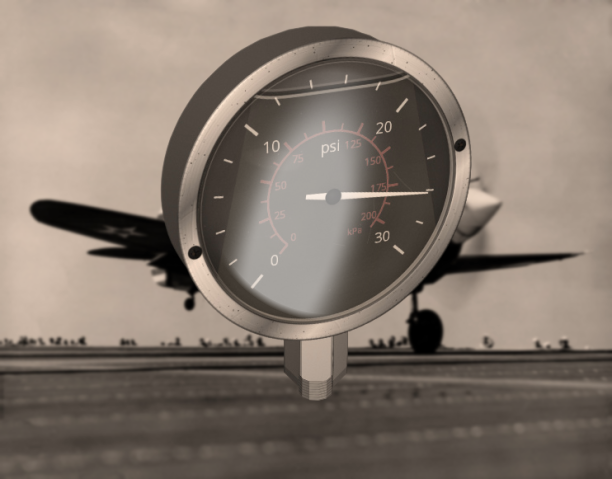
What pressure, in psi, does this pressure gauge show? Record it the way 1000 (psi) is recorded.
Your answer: 26 (psi)
